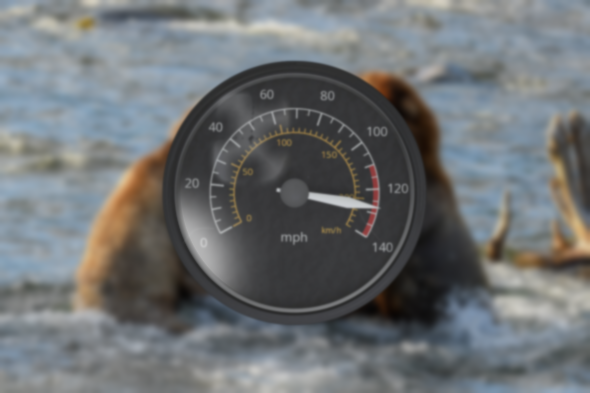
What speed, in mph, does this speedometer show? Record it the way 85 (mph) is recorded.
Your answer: 127.5 (mph)
